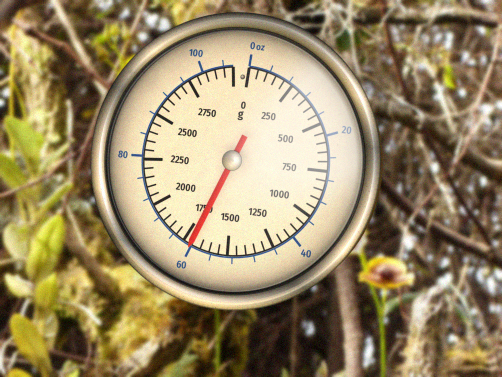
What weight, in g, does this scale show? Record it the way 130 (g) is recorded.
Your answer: 1700 (g)
